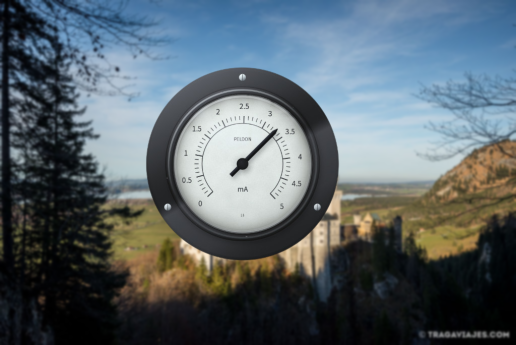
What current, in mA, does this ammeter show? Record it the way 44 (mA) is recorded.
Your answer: 3.3 (mA)
